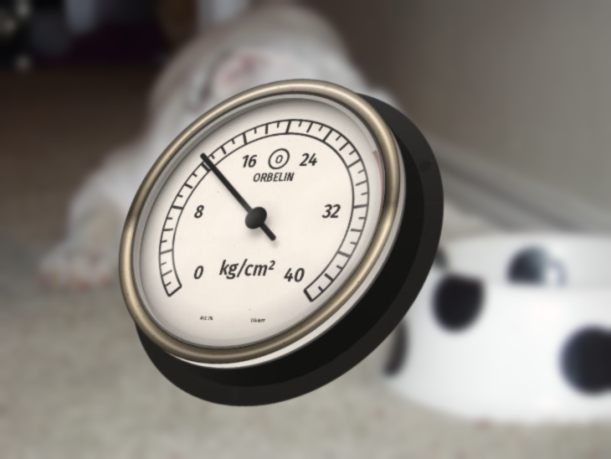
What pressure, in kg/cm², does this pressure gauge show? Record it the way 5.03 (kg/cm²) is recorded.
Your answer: 12.5 (kg/cm²)
